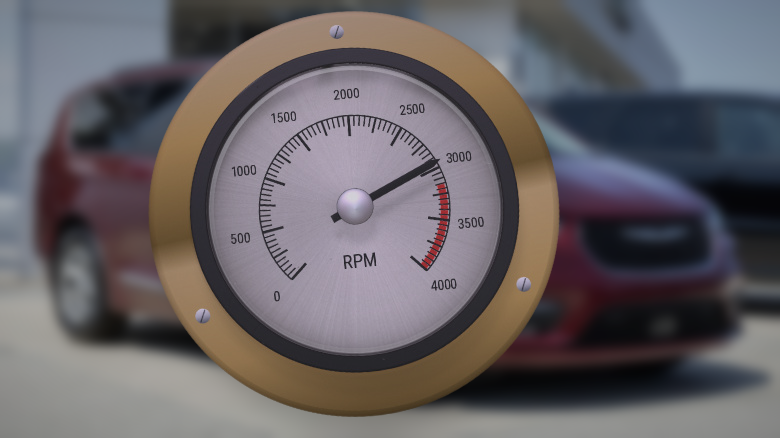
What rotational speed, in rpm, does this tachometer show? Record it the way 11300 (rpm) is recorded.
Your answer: 2950 (rpm)
